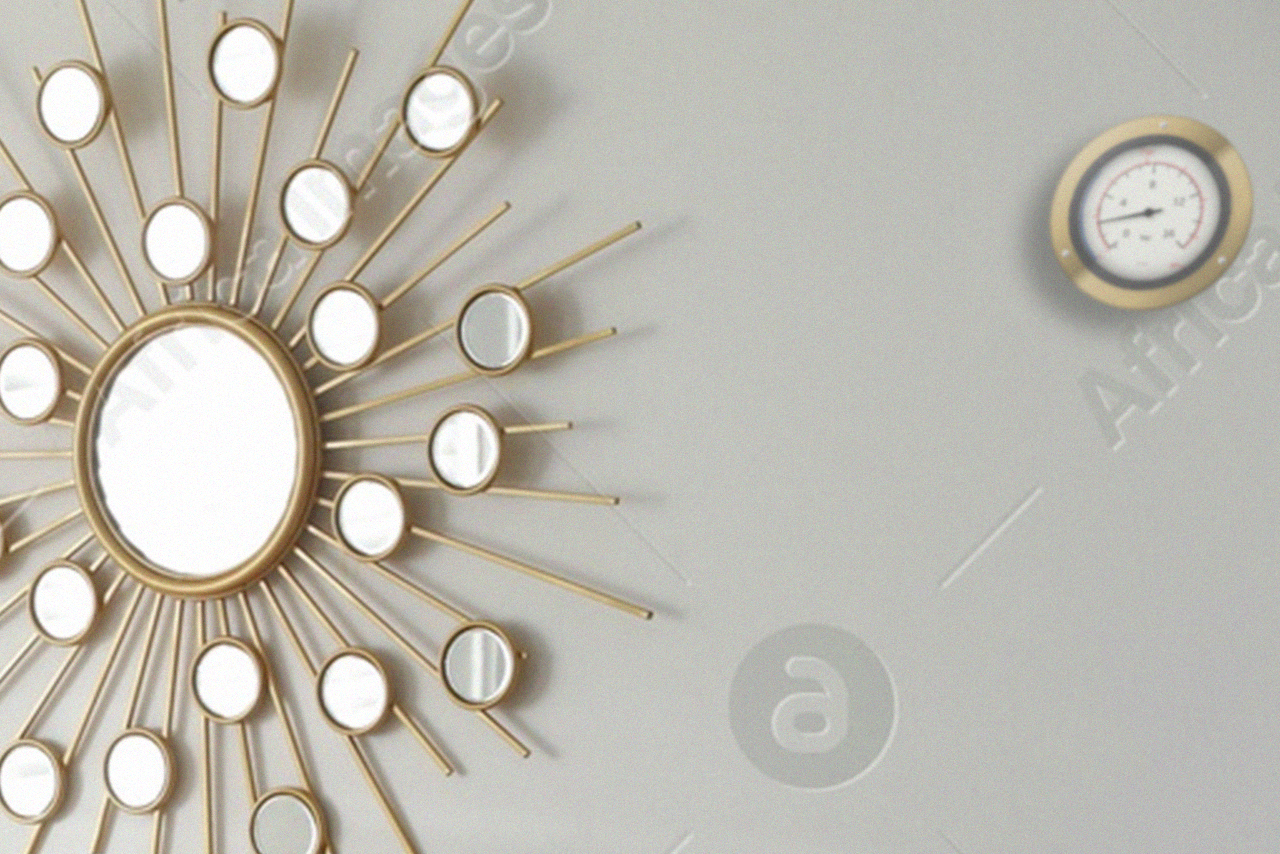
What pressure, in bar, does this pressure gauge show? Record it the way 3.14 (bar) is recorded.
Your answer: 2 (bar)
